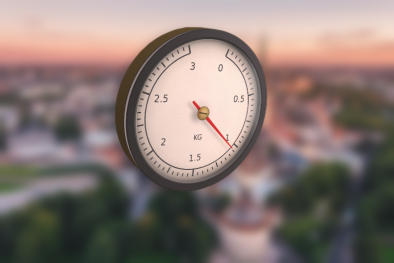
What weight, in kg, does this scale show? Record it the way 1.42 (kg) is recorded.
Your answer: 1.05 (kg)
